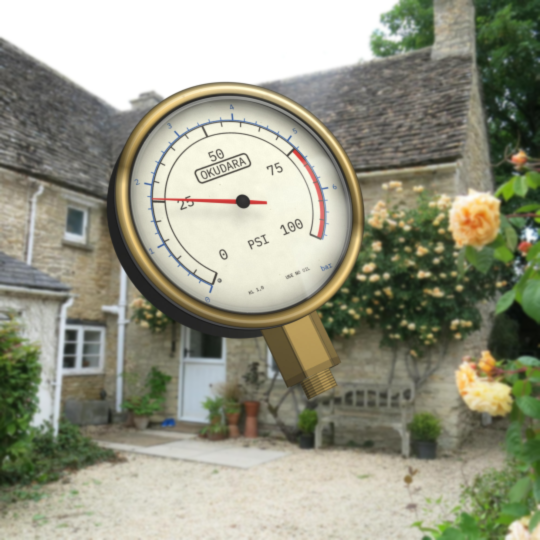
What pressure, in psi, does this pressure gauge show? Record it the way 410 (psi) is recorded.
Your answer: 25 (psi)
